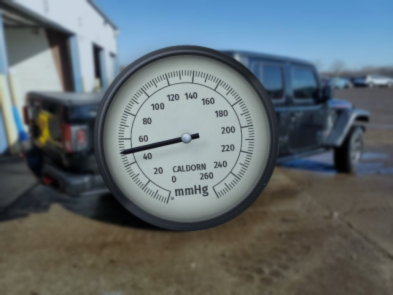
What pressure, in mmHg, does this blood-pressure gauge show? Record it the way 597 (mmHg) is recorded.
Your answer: 50 (mmHg)
